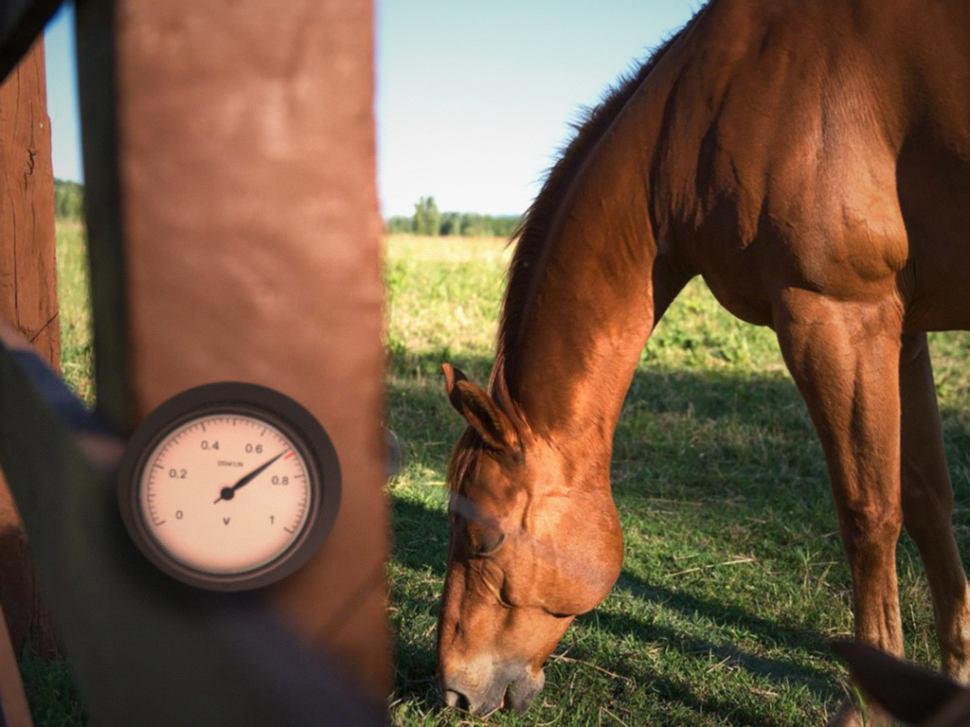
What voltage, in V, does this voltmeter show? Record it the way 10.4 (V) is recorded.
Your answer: 0.7 (V)
